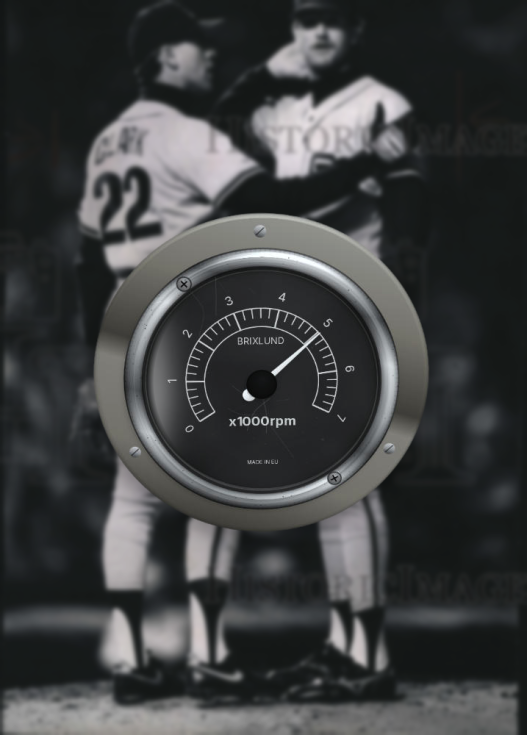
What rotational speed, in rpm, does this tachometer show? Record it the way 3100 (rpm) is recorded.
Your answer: 5000 (rpm)
